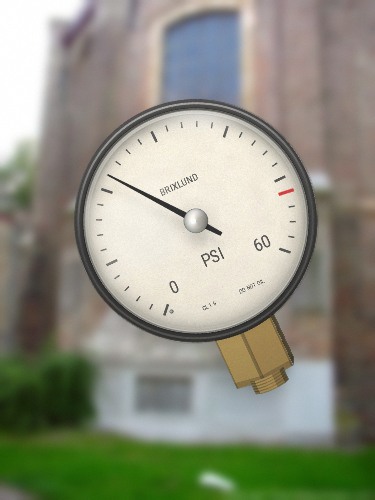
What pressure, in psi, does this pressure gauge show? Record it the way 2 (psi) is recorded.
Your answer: 22 (psi)
